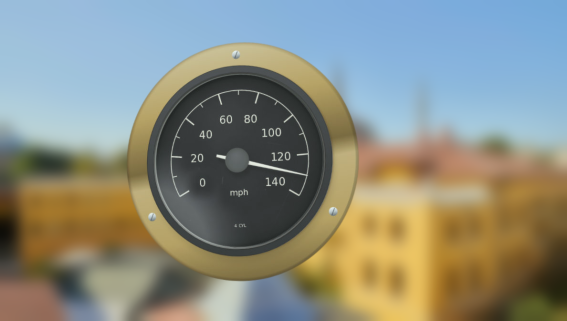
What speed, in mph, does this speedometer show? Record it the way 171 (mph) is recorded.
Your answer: 130 (mph)
